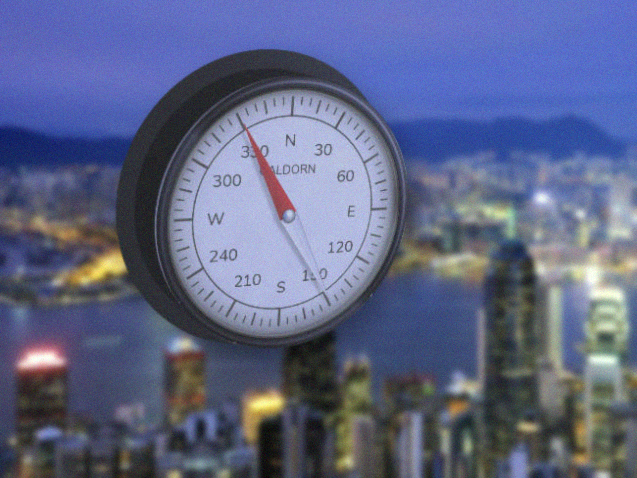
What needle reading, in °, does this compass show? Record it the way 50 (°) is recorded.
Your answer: 330 (°)
